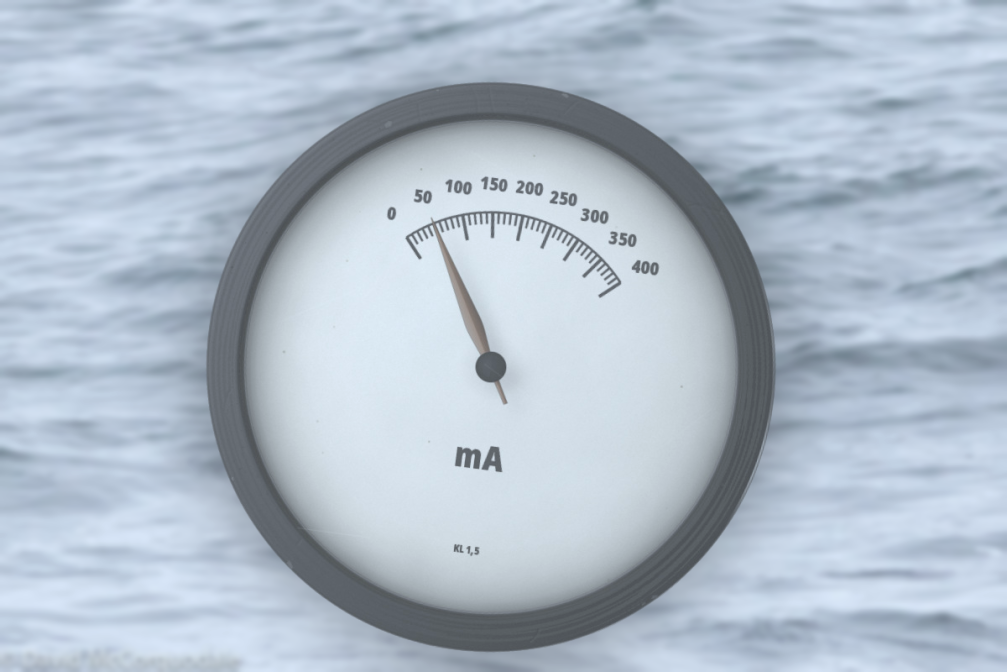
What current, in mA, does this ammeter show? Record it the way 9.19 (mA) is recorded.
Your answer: 50 (mA)
